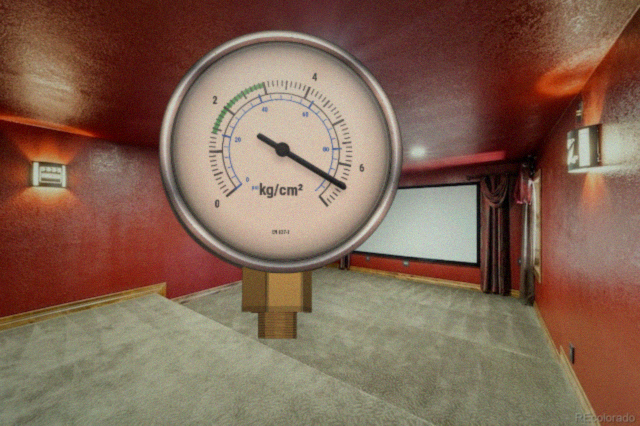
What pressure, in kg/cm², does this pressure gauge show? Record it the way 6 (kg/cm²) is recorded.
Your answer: 6.5 (kg/cm²)
